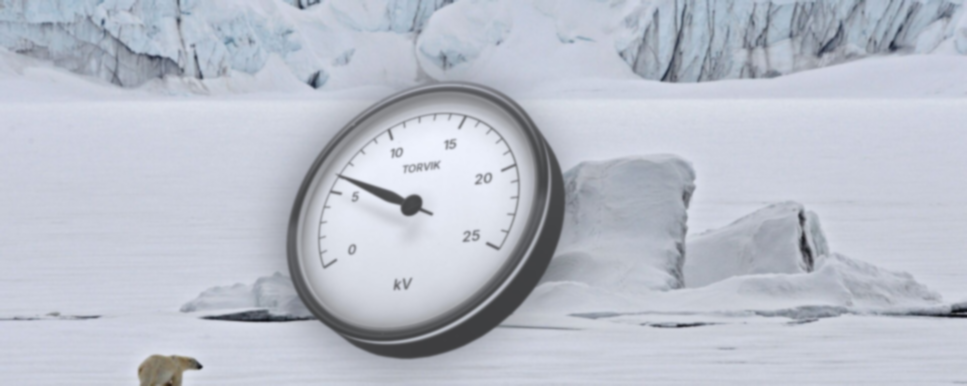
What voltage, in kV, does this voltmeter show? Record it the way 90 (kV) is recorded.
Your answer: 6 (kV)
